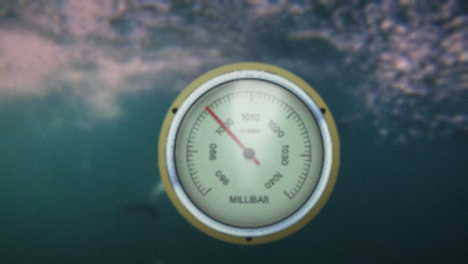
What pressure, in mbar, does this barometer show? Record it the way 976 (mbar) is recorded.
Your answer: 1000 (mbar)
